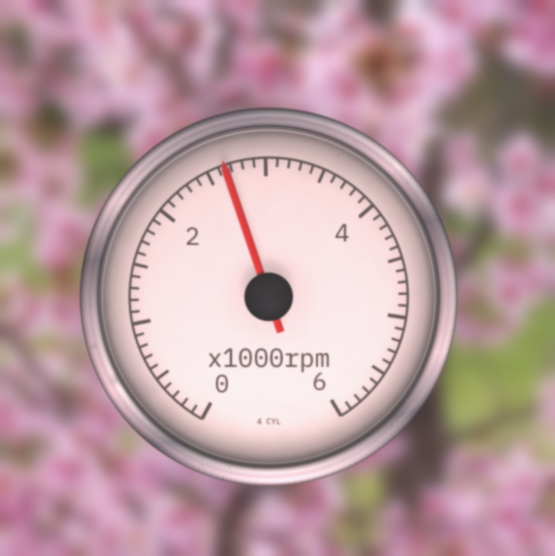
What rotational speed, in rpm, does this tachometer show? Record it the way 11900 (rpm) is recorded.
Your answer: 2650 (rpm)
